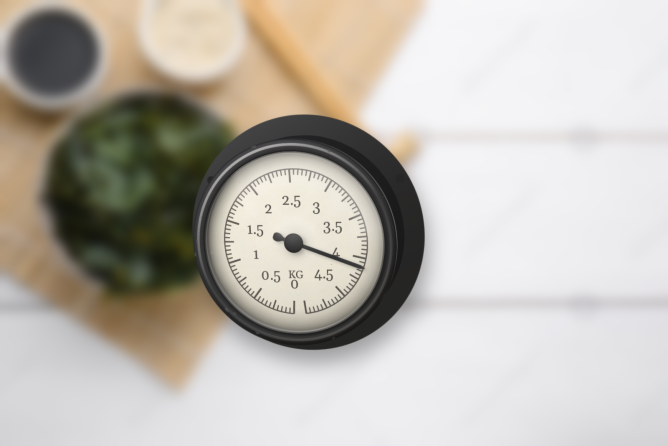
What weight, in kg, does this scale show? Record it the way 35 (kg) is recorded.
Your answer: 4.1 (kg)
